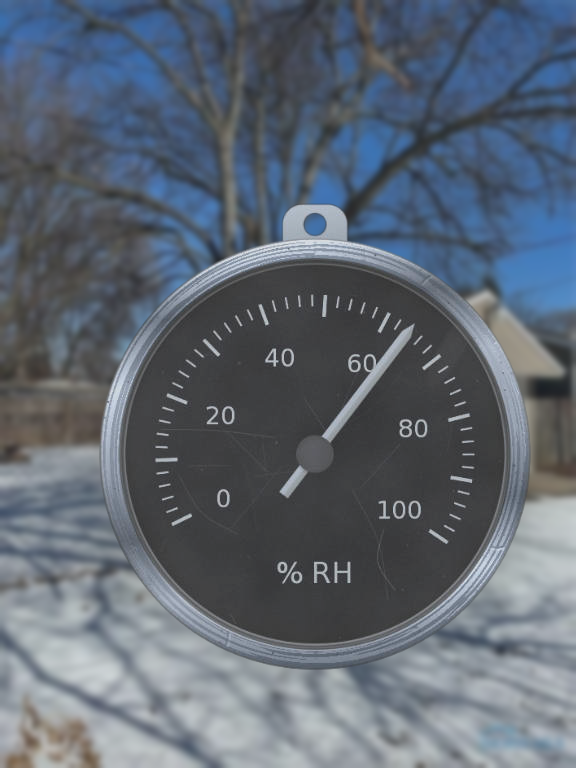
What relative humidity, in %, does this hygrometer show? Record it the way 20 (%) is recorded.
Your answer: 64 (%)
